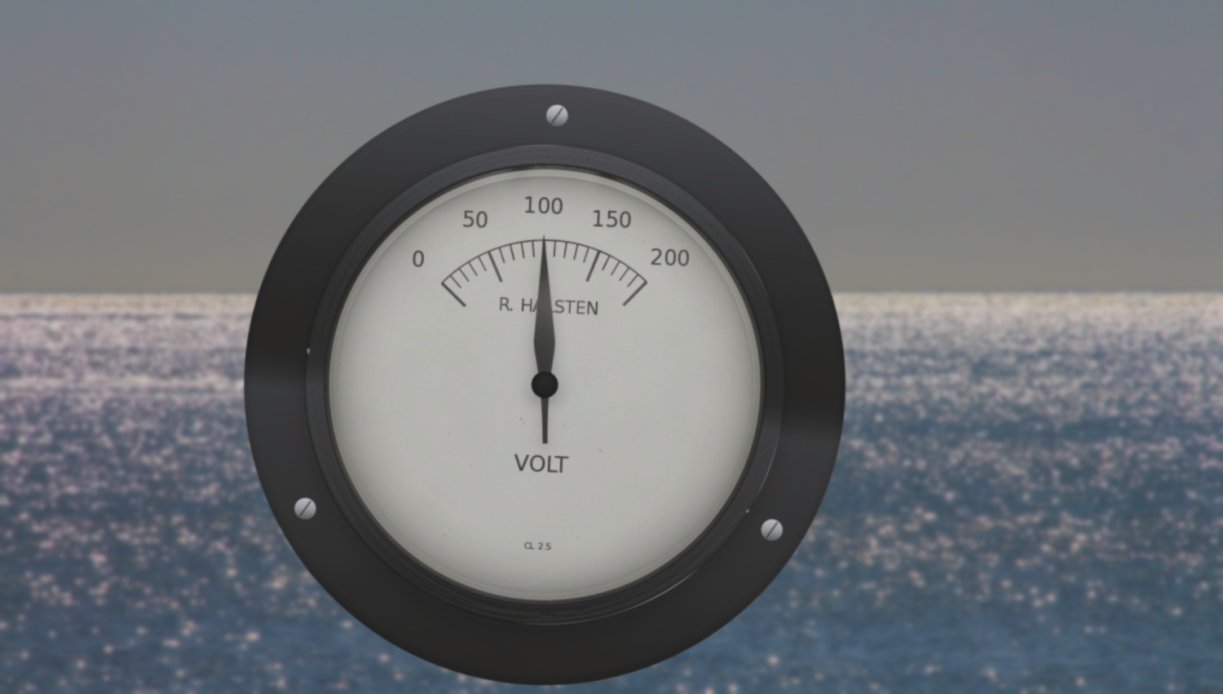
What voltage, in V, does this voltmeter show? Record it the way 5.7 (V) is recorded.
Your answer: 100 (V)
